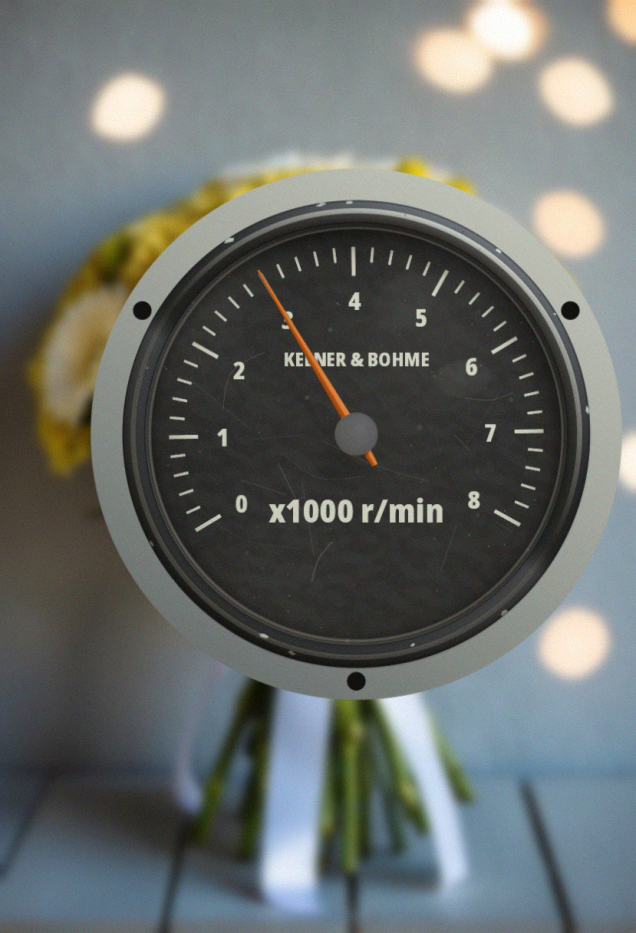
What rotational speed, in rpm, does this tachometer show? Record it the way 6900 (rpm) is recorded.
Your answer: 3000 (rpm)
